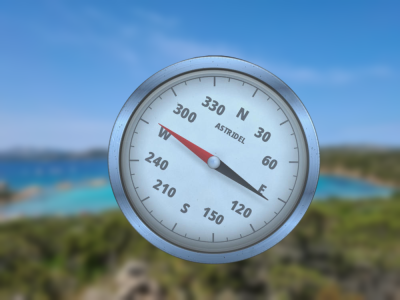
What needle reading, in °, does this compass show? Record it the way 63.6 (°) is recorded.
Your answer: 275 (°)
